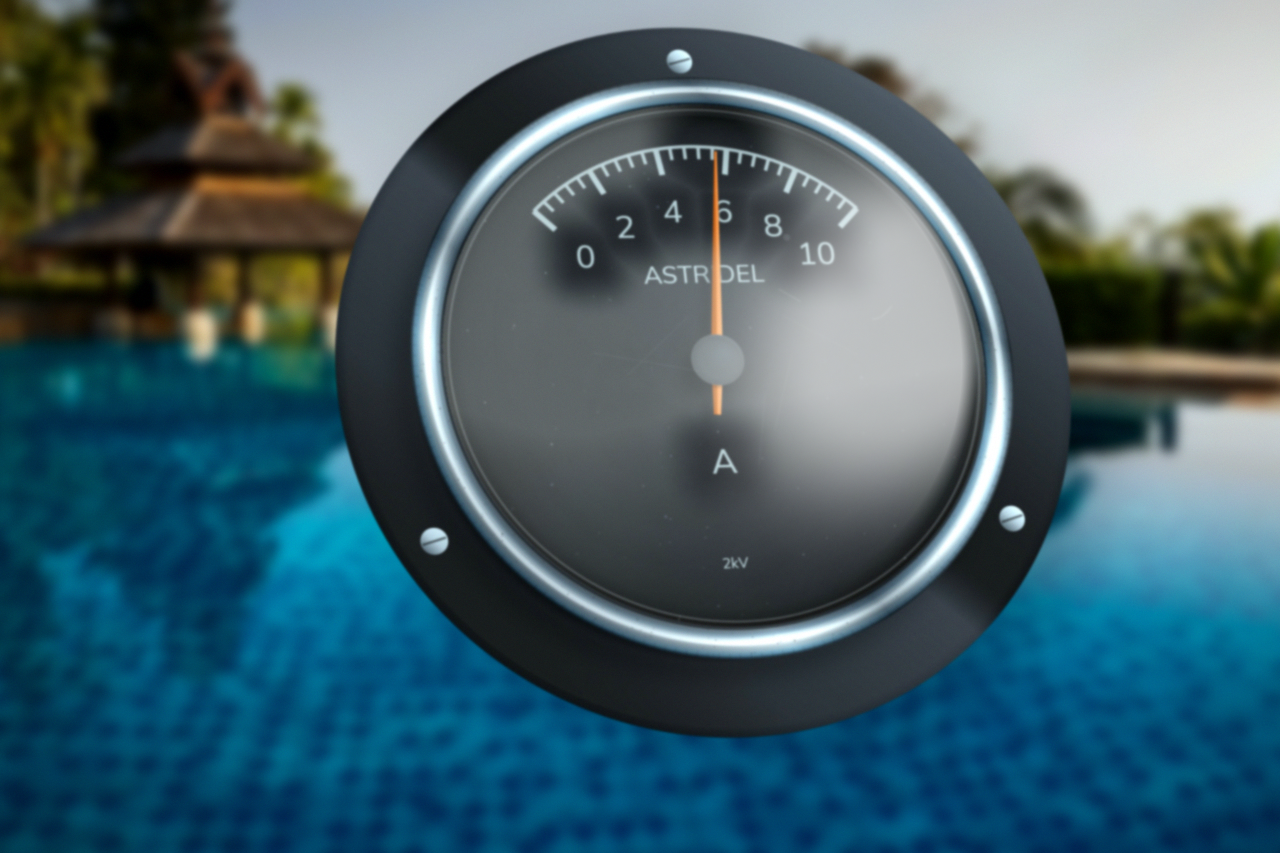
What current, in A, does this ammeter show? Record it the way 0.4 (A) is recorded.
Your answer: 5.6 (A)
